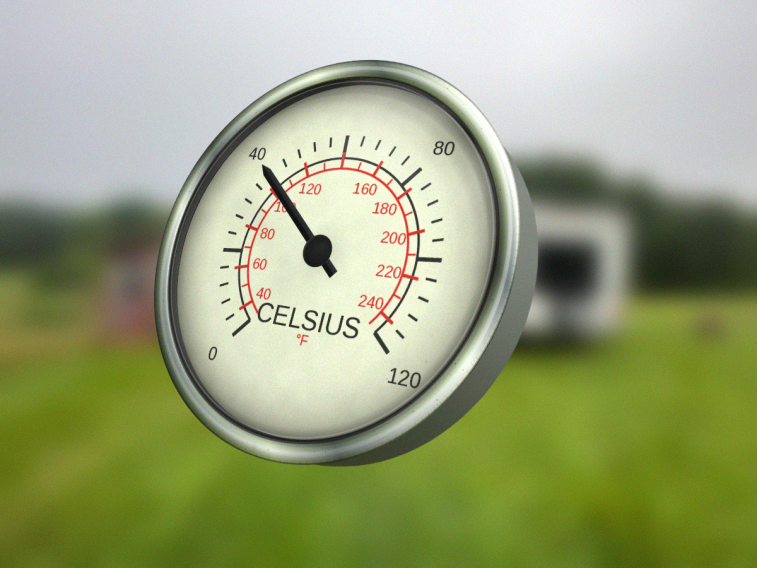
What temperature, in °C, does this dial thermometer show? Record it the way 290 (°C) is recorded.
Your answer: 40 (°C)
